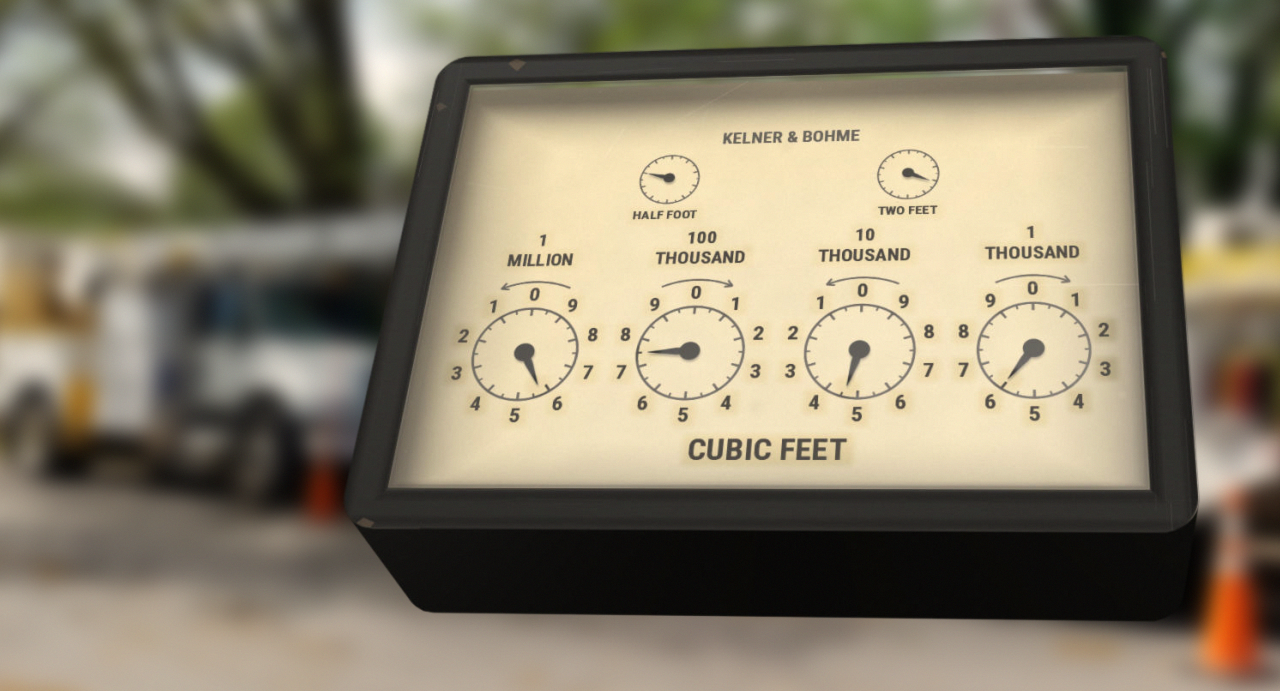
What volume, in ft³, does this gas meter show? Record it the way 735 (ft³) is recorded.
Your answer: 574600 (ft³)
